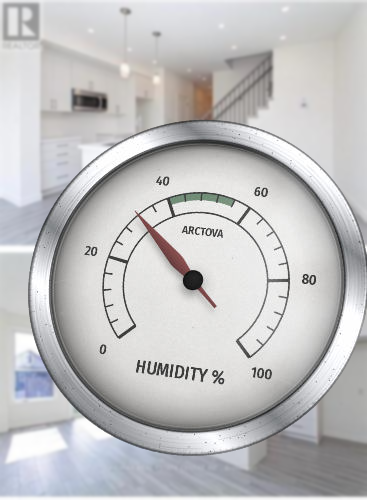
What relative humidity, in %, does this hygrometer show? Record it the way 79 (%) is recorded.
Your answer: 32 (%)
